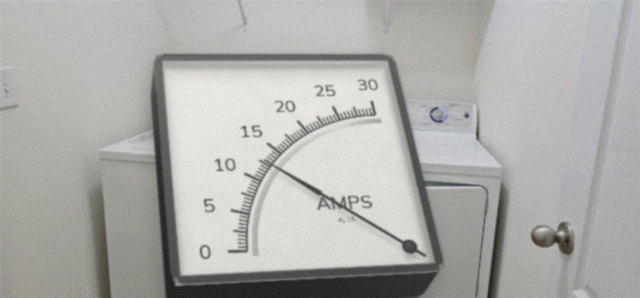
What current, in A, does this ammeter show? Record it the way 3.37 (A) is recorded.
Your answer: 12.5 (A)
